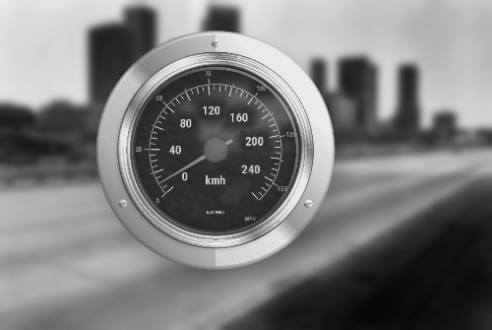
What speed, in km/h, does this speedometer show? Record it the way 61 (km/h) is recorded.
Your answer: 10 (km/h)
